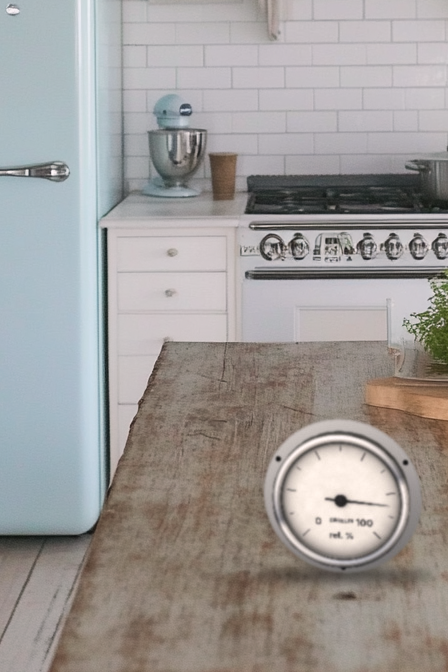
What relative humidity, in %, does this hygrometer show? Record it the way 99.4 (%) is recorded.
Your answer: 85 (%)
